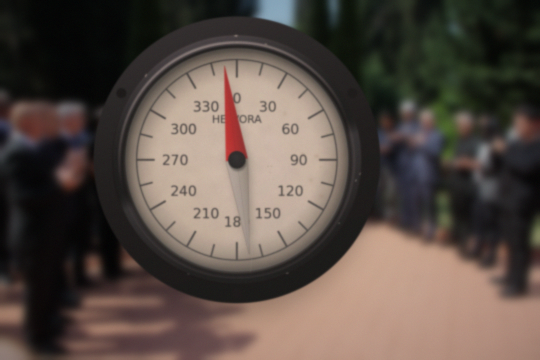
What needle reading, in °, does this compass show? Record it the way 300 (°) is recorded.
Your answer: 352.5 (°)
